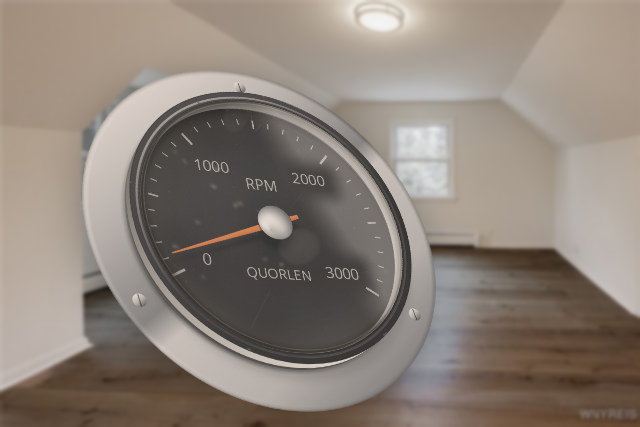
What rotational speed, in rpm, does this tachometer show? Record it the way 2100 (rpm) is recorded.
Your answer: 100 (rpm)
